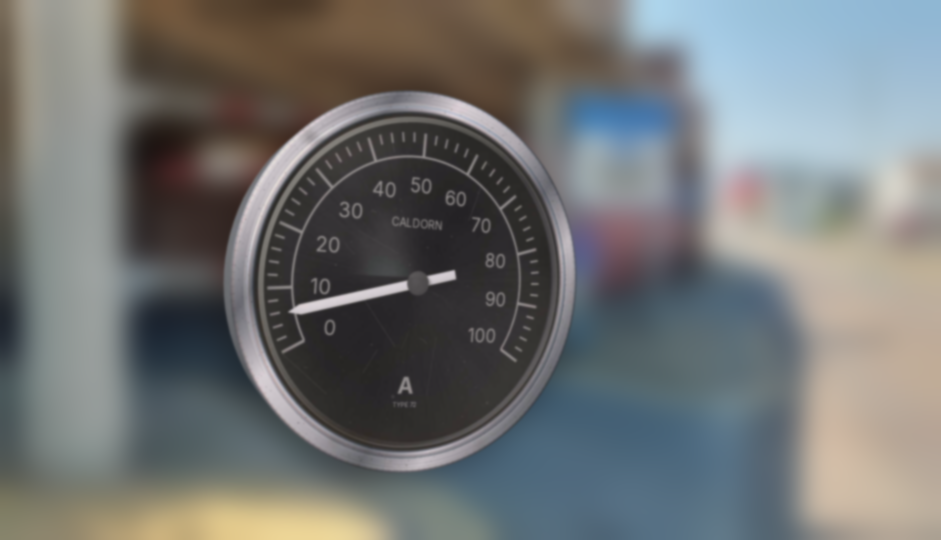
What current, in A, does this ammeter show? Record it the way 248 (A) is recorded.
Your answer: 6 (A)
